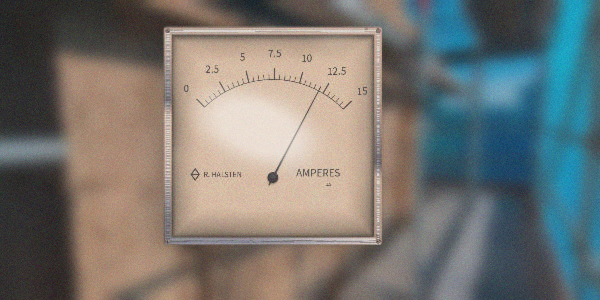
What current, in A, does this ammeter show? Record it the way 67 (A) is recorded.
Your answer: 12 (A)
